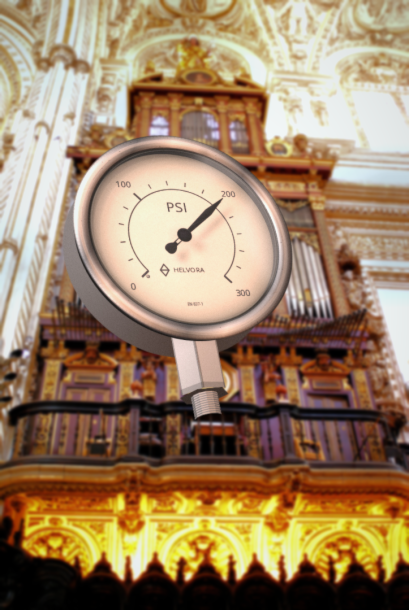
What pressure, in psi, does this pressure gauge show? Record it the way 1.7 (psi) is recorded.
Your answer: 200 (psi)
